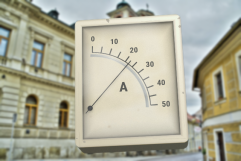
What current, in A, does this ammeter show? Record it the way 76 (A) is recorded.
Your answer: 22.5 (A)
